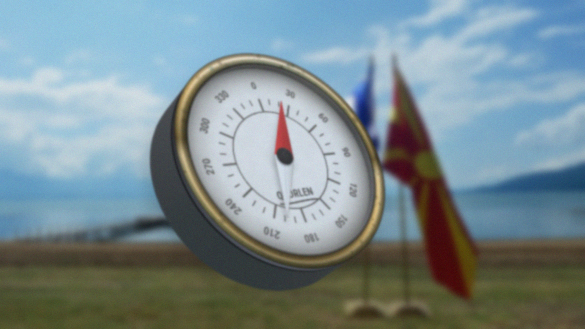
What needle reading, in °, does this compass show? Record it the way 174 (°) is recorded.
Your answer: 20 (°)
